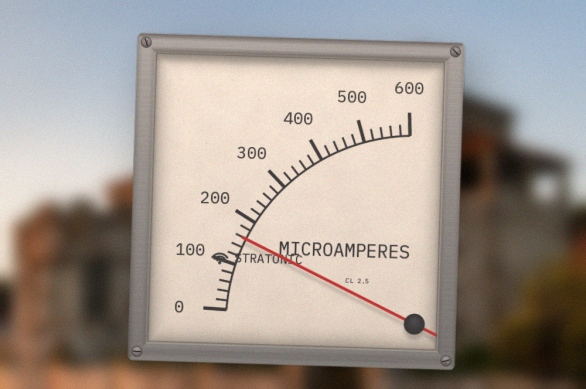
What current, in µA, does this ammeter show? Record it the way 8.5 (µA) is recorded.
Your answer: 160 (µA)
